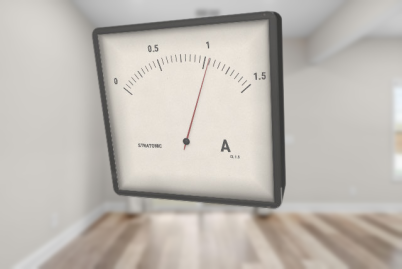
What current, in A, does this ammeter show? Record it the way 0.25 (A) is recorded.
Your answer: 1.05 (A)
